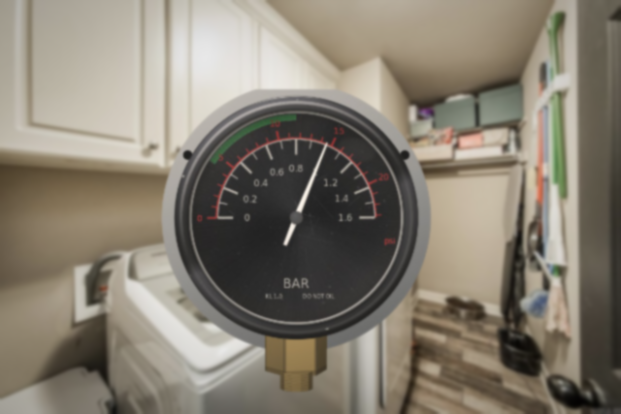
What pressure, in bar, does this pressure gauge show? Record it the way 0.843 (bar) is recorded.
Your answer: 1 (bar)
